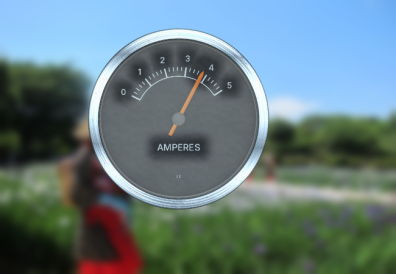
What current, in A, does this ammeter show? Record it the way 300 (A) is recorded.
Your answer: 3.8 (A)
